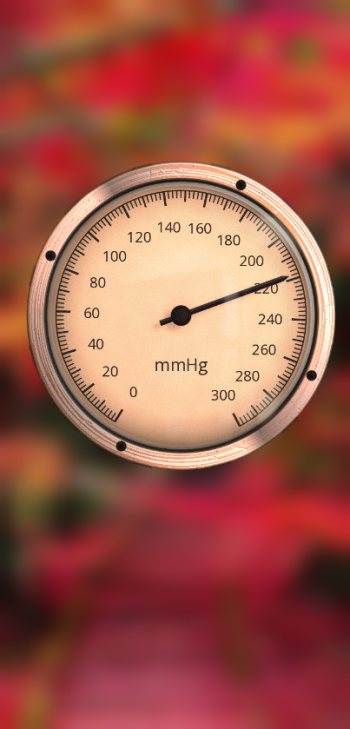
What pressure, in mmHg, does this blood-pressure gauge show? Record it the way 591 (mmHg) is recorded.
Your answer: 218 (mmHg)
